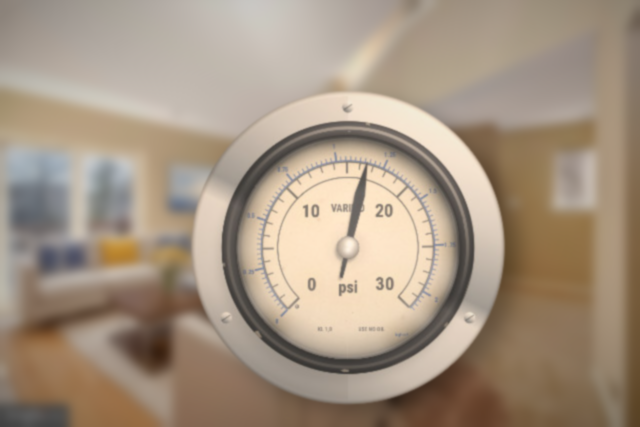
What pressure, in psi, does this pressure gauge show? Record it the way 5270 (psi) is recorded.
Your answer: 16.5 (psi)
